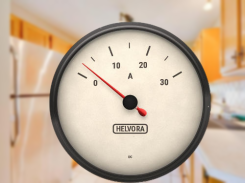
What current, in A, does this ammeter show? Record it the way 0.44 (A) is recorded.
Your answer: 2.5 (A)
